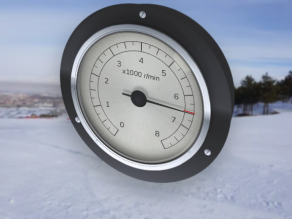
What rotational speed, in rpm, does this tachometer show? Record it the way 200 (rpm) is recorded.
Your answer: 6500 (rpm)
